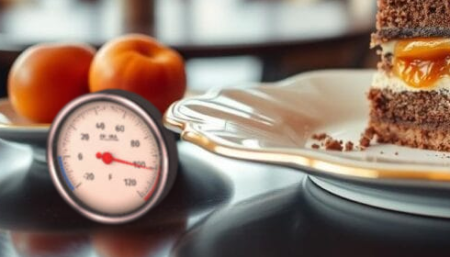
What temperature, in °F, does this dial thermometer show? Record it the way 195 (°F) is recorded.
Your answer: 100 (°F)
